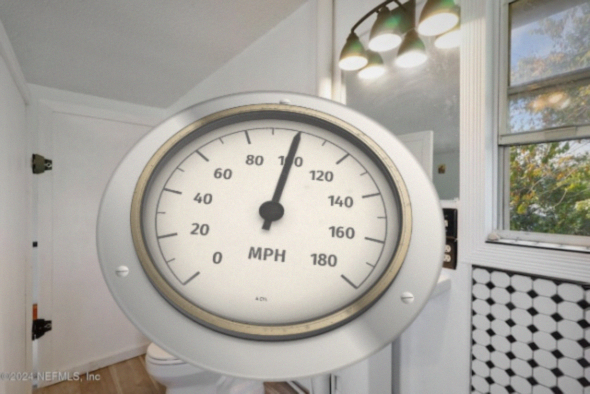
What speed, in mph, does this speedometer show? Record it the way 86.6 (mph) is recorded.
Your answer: 100 (mph)
